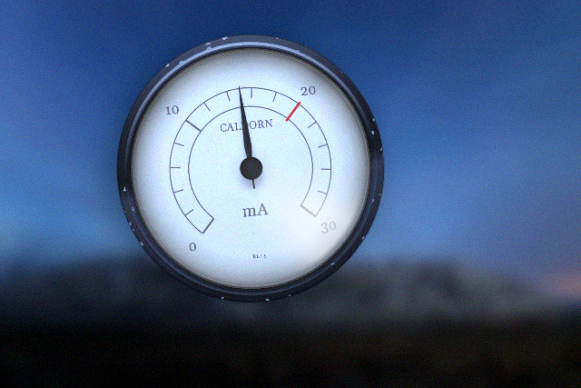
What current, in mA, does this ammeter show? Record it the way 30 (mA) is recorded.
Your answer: 15 (mA)
